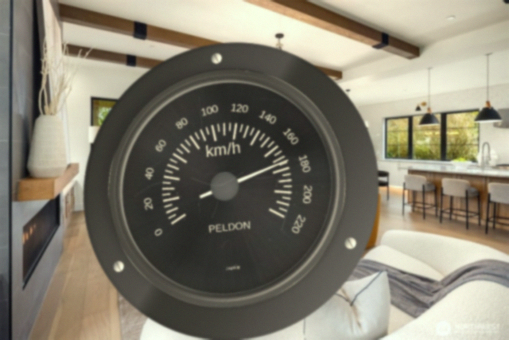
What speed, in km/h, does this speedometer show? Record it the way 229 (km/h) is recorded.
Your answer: 175 (km/h)
